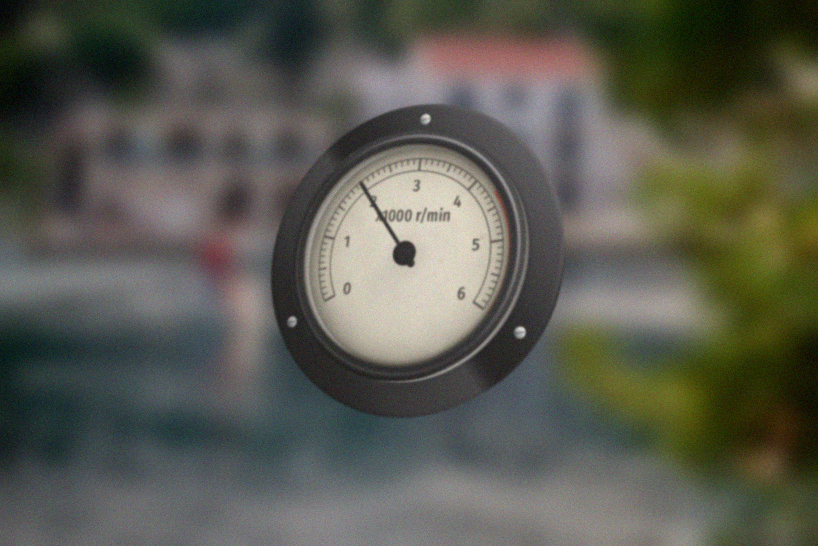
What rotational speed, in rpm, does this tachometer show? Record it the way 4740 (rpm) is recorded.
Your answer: 2000 (rpm)
